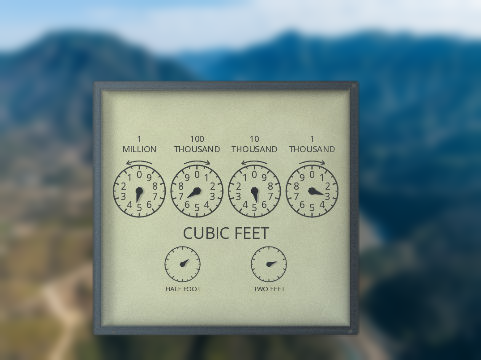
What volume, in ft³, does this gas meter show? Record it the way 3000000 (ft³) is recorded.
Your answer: 465300 (ft³)
